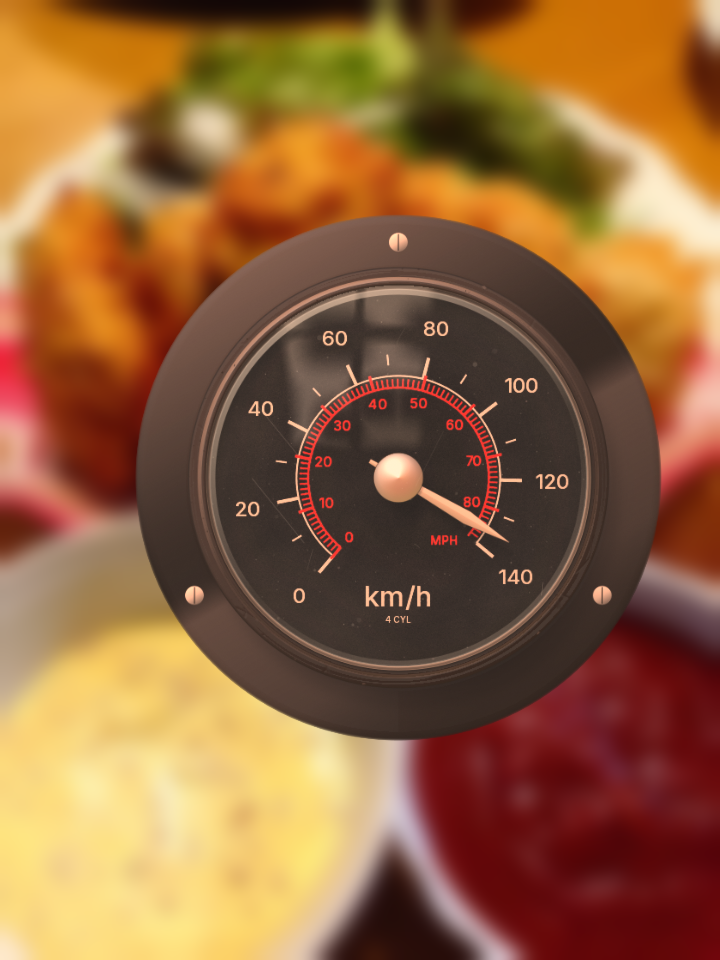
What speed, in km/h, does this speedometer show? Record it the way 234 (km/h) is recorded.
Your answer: 135 (km/h)
